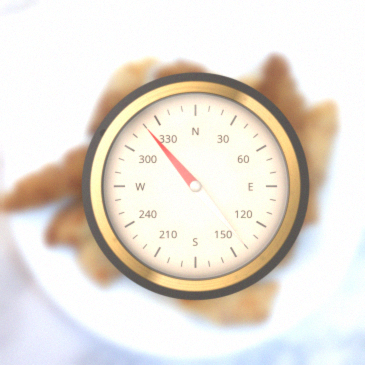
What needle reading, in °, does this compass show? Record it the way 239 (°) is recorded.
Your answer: 320 (°)
